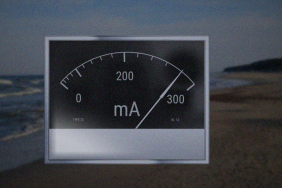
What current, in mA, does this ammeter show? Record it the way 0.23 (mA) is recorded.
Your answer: 280 (mA)
